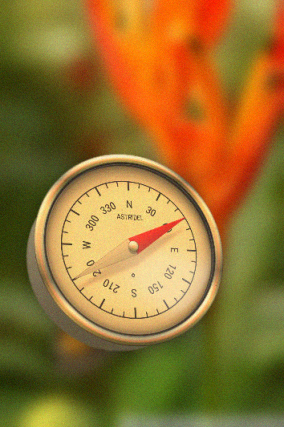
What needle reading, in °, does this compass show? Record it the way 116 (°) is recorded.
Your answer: 60 (°)
